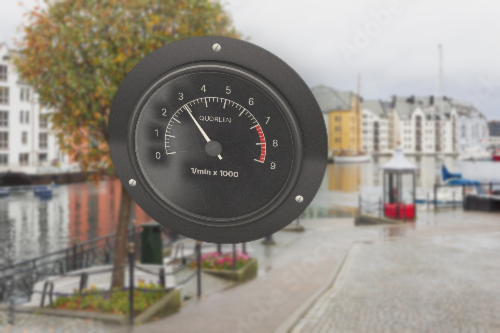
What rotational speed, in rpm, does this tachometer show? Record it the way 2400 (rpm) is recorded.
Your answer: 3000 (rpm)
